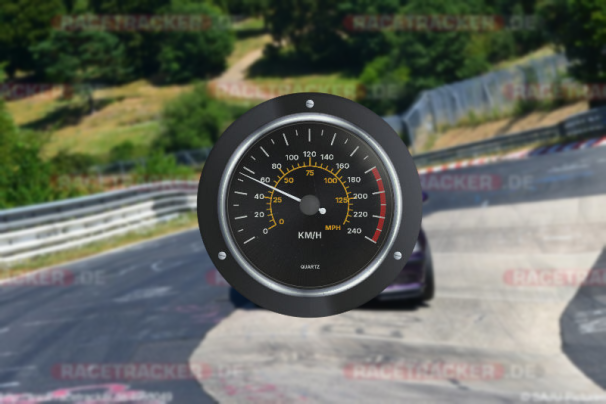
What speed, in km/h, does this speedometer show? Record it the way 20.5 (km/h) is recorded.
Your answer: 55 (km/h)
